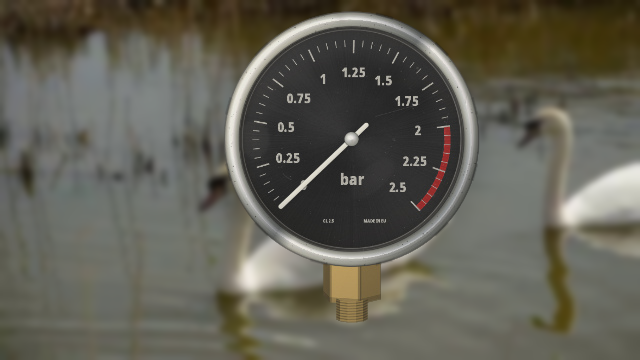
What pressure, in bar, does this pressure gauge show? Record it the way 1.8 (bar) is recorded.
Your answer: 0 (bar)
